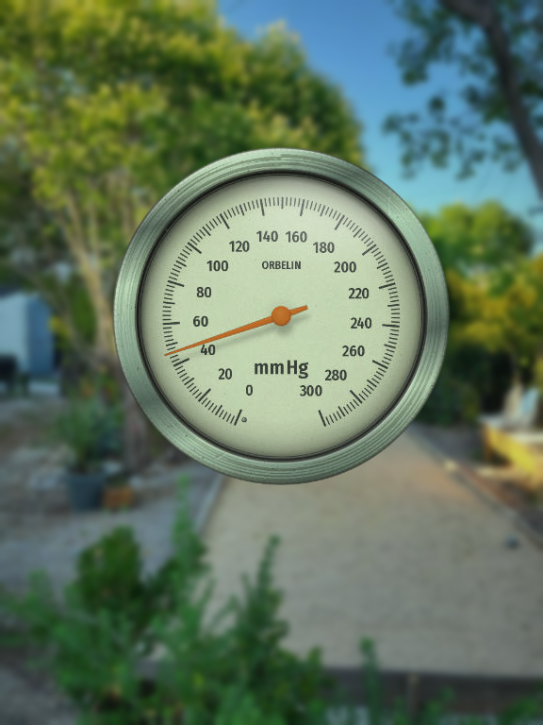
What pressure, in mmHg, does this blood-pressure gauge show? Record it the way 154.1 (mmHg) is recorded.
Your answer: 46 (mmHg)
